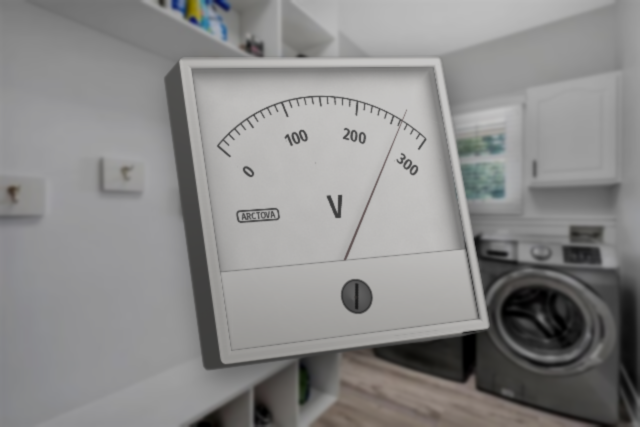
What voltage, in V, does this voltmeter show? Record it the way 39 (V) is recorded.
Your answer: 260 (V)
